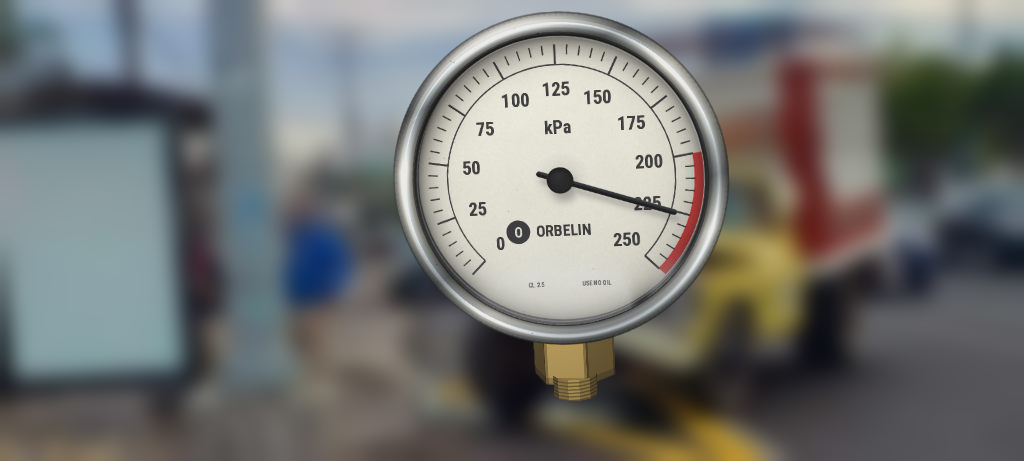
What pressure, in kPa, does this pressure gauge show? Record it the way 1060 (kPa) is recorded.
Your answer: 225 (kPa)
